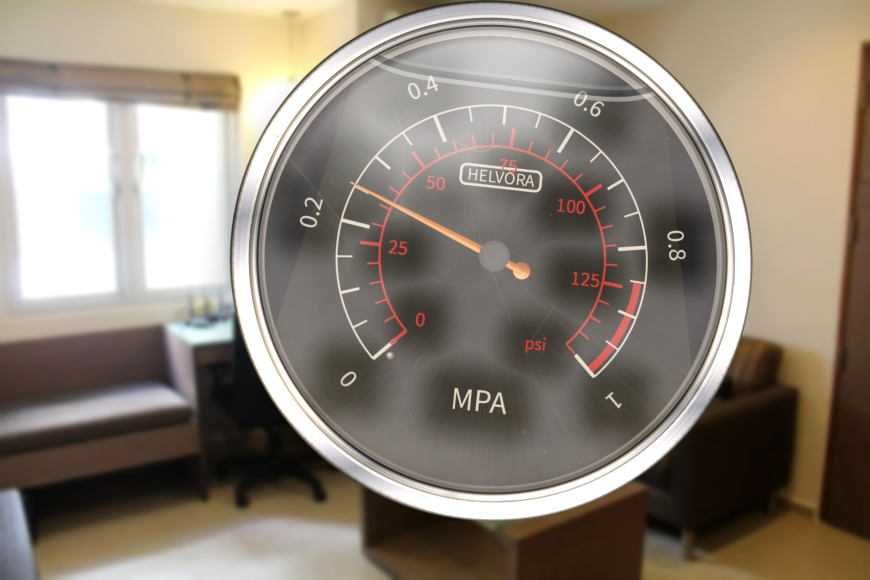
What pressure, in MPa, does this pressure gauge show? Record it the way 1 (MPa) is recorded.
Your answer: 0.25 (MPa)
